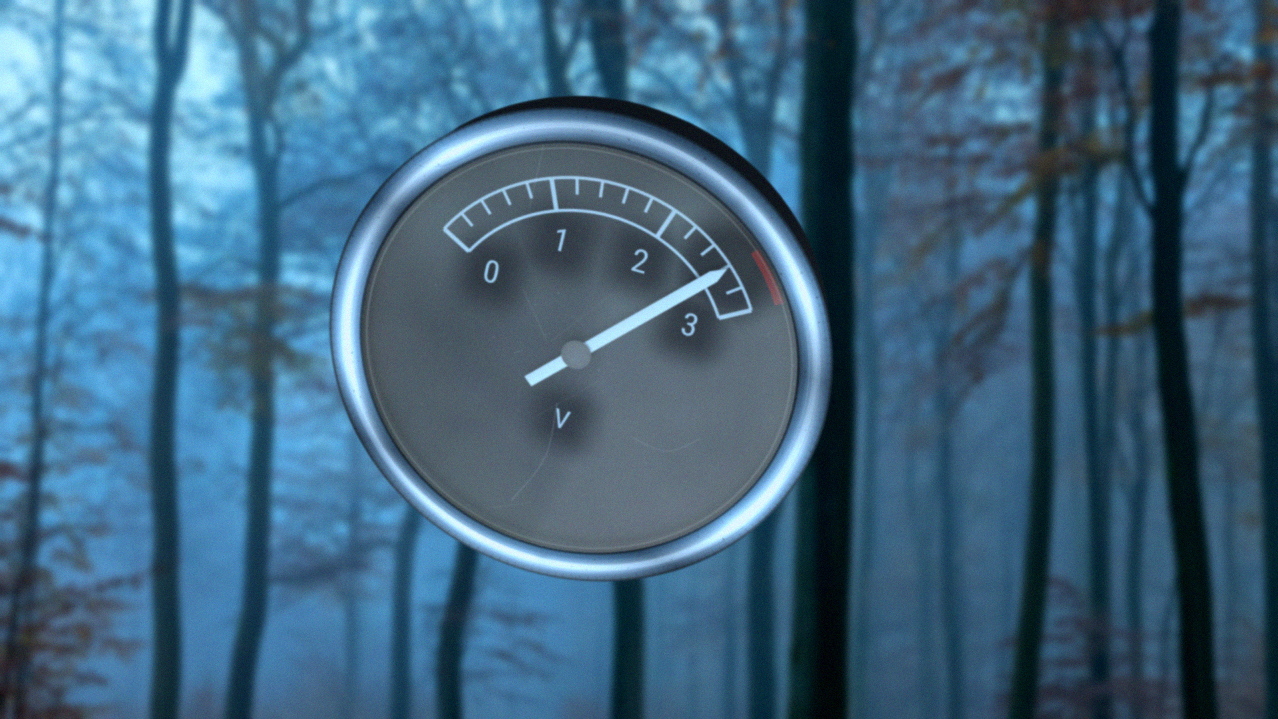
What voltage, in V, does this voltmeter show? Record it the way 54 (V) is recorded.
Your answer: 2.6 (V)
